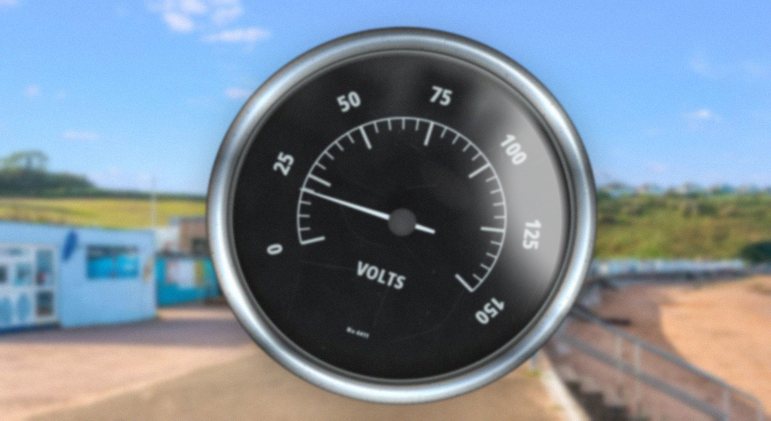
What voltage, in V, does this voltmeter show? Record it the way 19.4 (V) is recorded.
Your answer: 20 (V)
